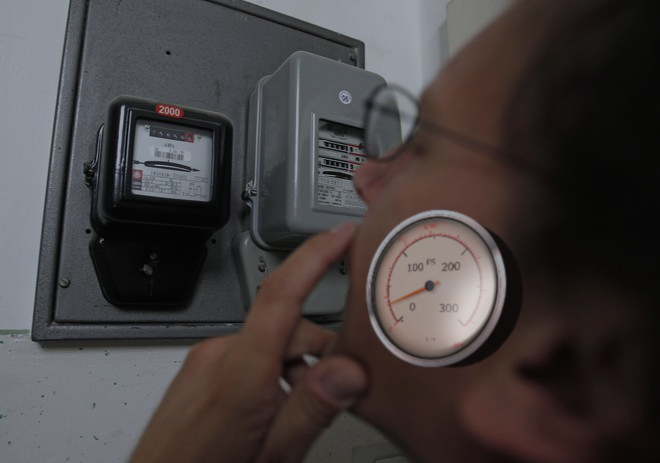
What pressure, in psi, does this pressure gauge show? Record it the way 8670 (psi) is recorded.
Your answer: 25 (psi)
